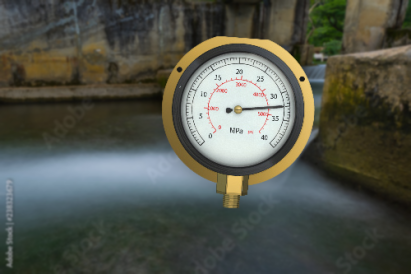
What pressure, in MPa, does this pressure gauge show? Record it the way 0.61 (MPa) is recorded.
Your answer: 32.5 (MPa)
